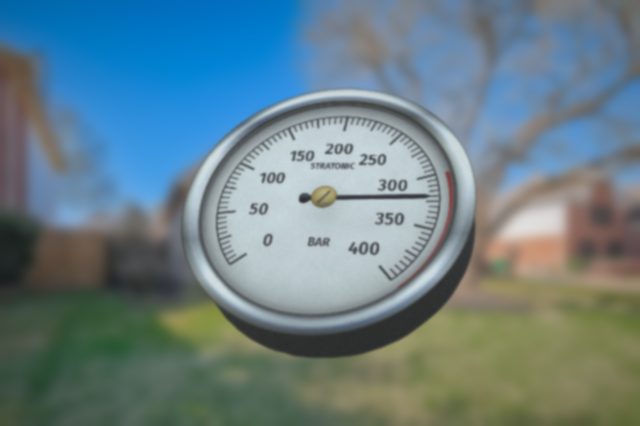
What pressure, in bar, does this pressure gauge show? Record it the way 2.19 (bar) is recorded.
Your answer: 325 (bar)
